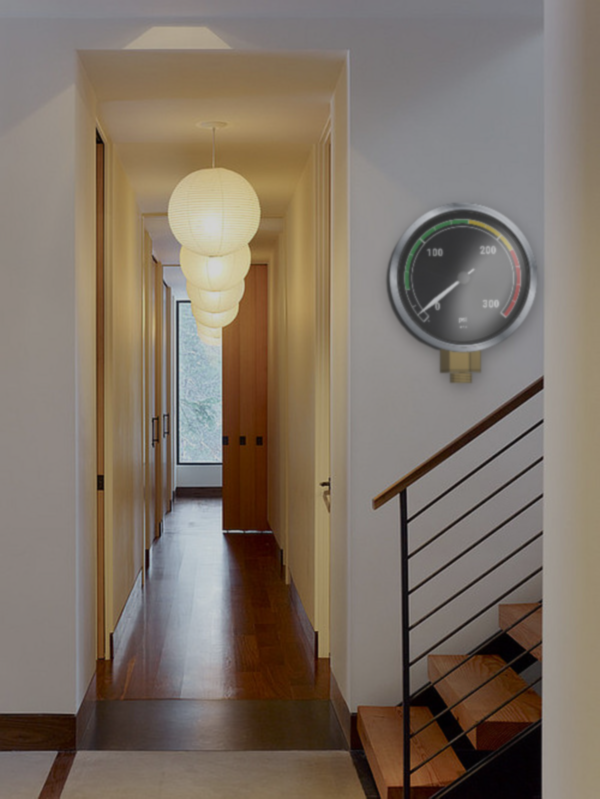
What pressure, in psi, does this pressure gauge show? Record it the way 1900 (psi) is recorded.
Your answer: 10 (psi)
